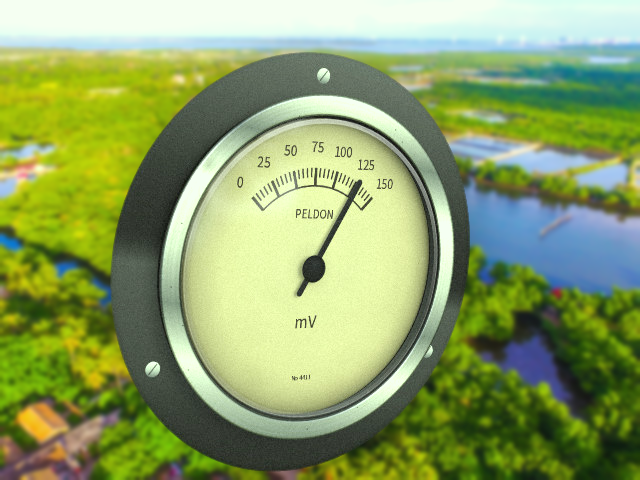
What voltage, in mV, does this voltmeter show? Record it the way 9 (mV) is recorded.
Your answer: 125 (mV)
